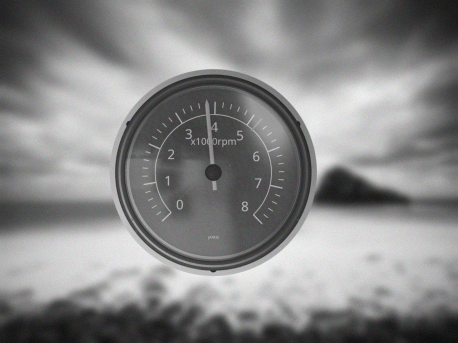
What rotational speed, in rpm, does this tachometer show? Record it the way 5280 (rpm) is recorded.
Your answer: 3800 (rpm)
